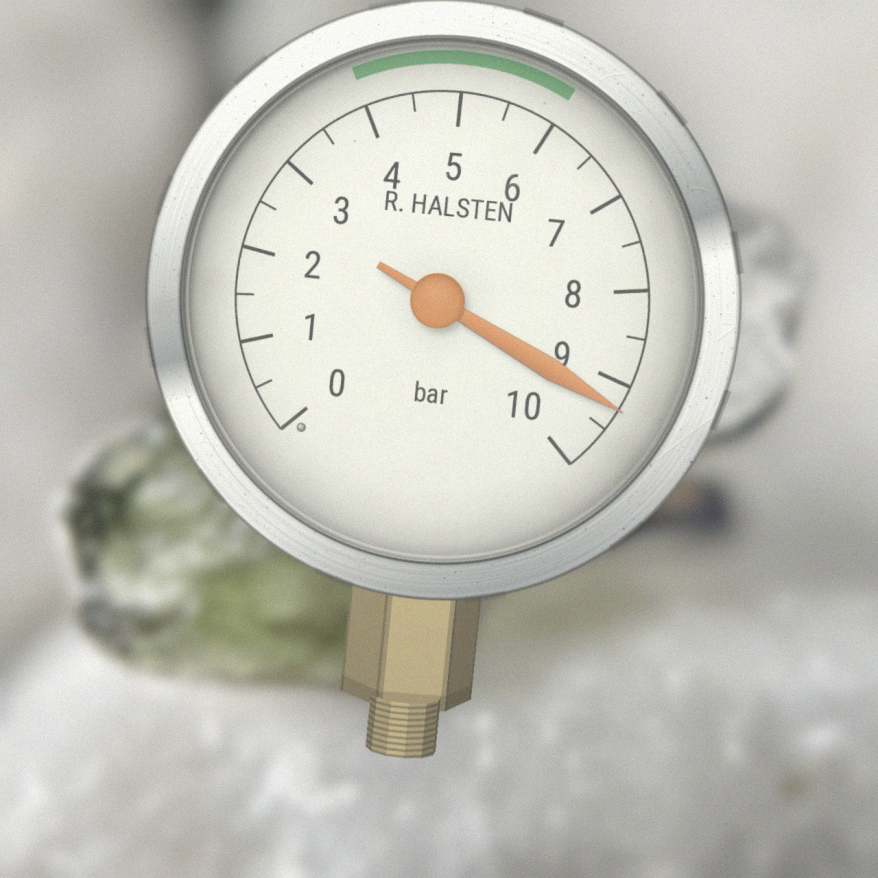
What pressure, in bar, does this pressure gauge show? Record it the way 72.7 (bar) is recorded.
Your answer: 9.25 (bar)
